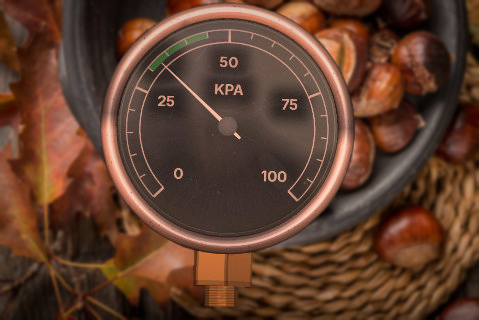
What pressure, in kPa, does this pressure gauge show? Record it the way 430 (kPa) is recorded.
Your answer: 32.5 (kPa)
